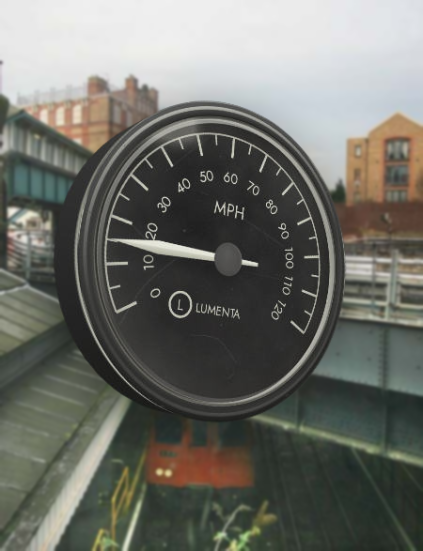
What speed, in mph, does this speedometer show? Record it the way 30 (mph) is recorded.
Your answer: 15 (mph)
